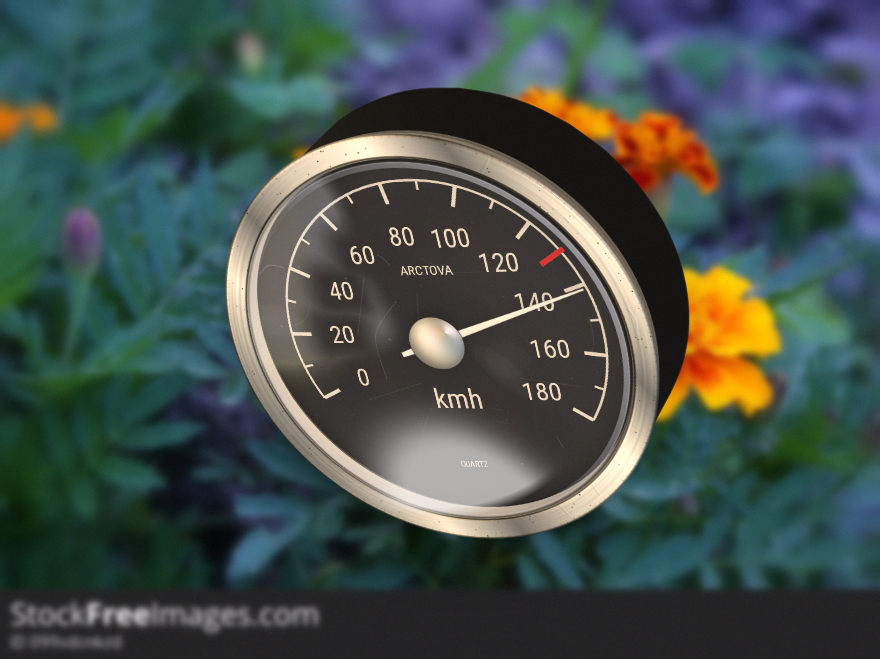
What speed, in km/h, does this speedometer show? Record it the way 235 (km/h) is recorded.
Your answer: 140 (km/h)
